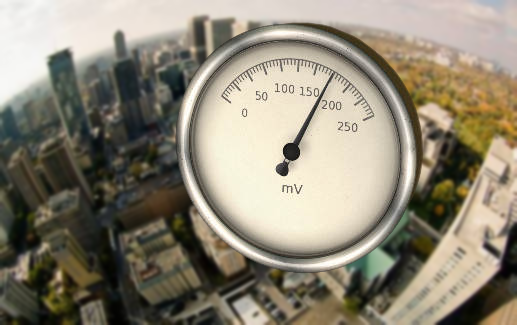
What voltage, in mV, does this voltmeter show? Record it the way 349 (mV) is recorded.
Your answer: 175 (mV)
